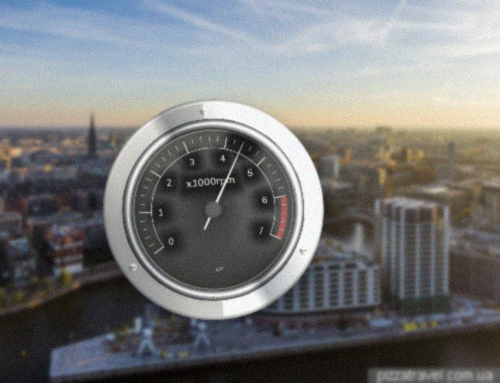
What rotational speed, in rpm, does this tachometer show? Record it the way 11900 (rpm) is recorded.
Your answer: 4400 (rpm)
